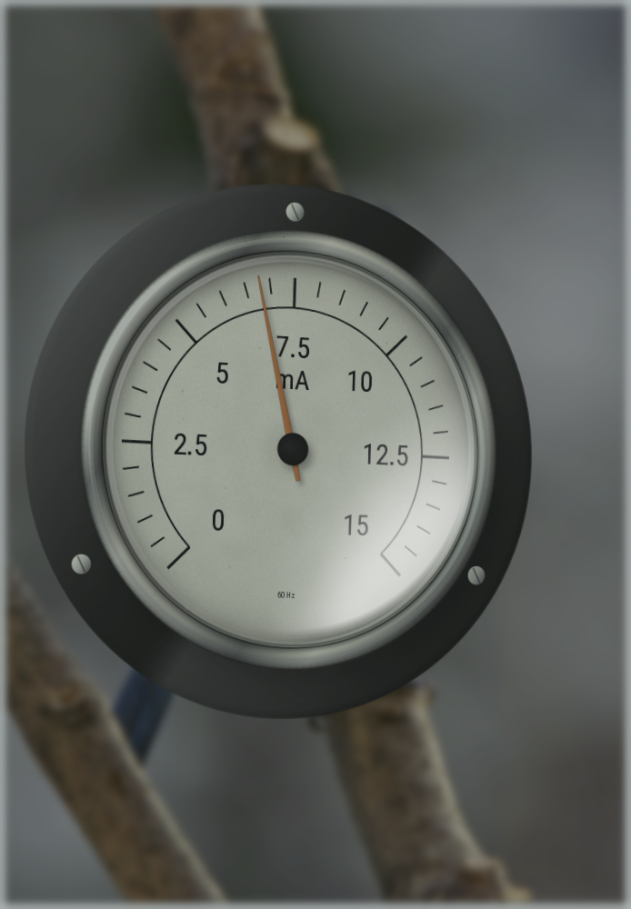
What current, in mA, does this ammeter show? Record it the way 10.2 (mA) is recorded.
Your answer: 6.75 (mA)
